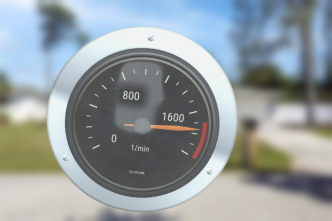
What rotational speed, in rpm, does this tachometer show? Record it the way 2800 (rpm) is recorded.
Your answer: 1750 (rpm)
